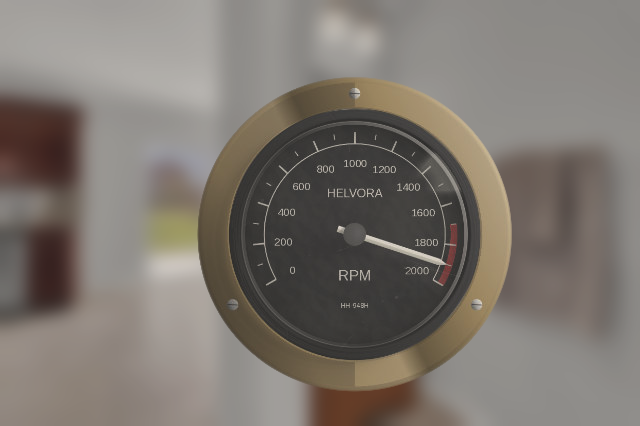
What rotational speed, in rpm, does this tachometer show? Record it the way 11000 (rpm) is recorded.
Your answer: 1900 (rpm)
